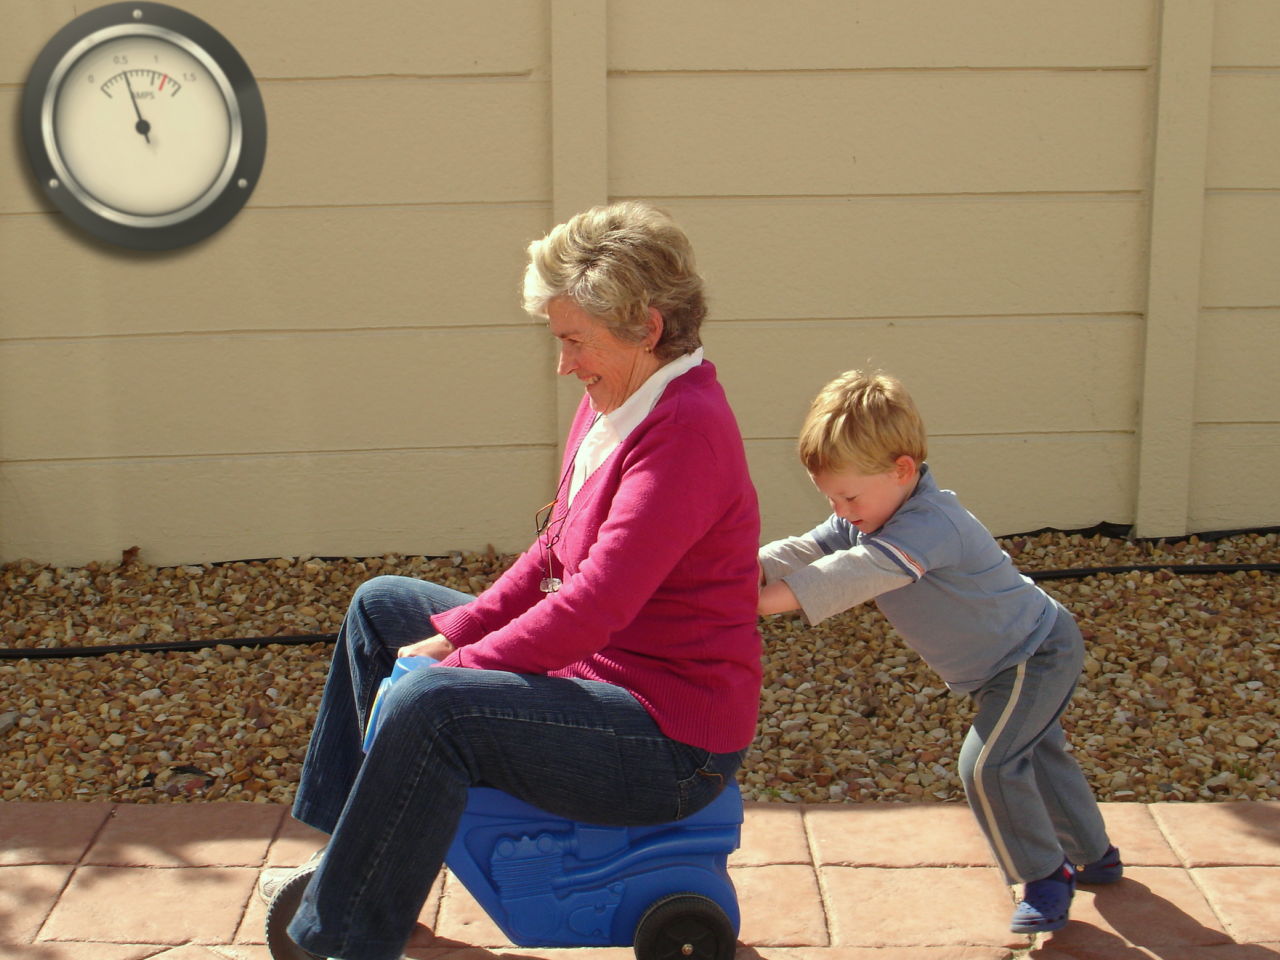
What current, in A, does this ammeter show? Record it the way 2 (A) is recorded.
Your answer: 0.5 (A)
